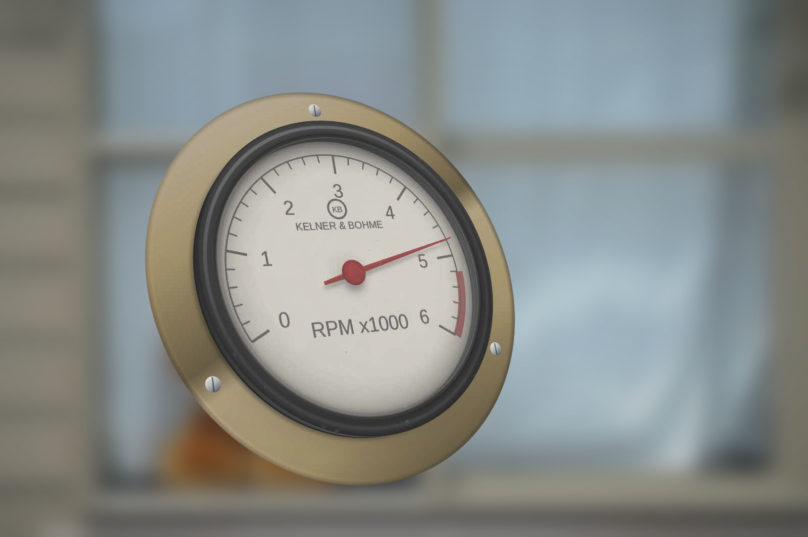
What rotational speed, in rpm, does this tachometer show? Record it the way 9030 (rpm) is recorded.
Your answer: 4800 (rpm)
